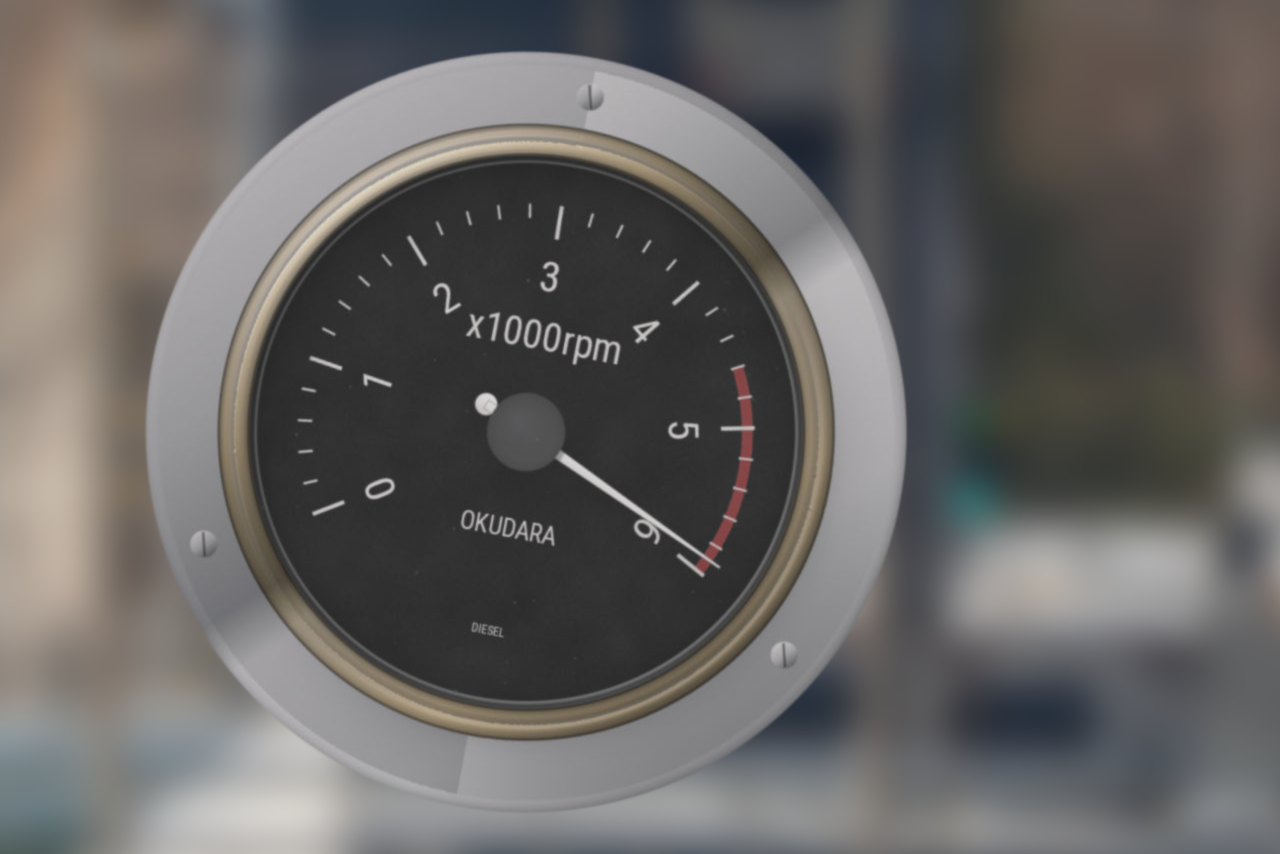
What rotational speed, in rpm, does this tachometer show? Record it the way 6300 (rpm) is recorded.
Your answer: 5900 (rpm)
